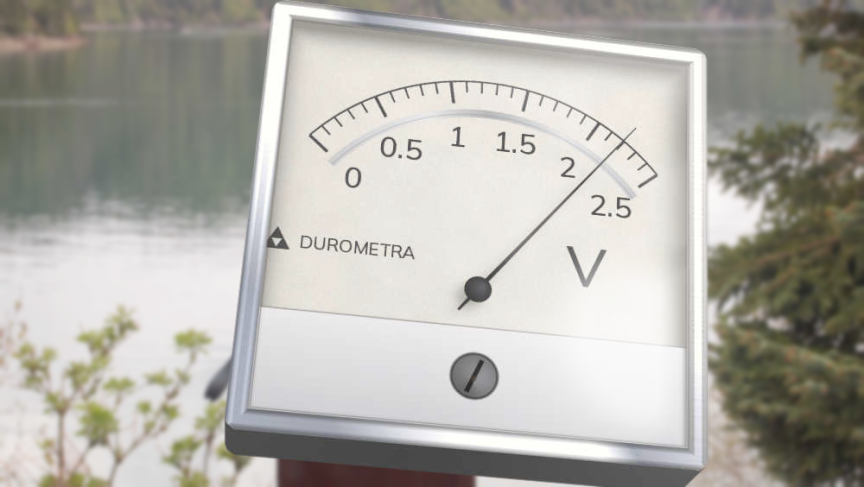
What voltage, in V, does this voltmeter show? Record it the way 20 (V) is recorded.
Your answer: 2.2 (V)
